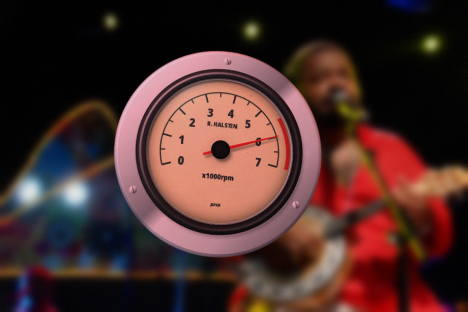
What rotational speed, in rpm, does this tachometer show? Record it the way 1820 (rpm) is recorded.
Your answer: 6000 (rpm)
